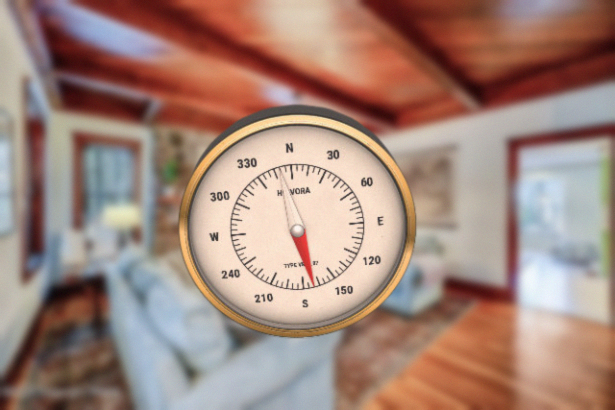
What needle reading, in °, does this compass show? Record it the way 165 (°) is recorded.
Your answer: 170 (°)
